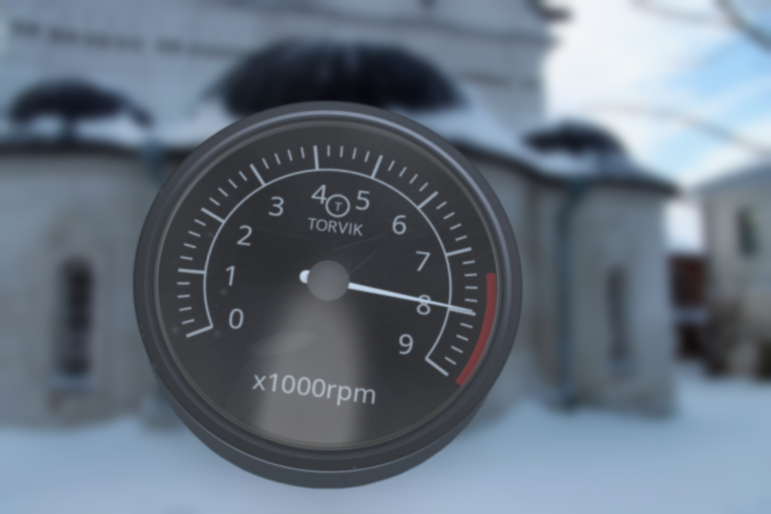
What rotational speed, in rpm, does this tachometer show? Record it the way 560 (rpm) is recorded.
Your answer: 8000 (rpm)
